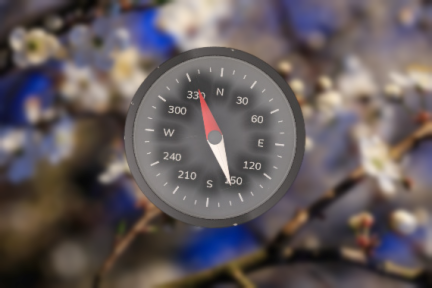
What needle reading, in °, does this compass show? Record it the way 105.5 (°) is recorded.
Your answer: 335 (°)
